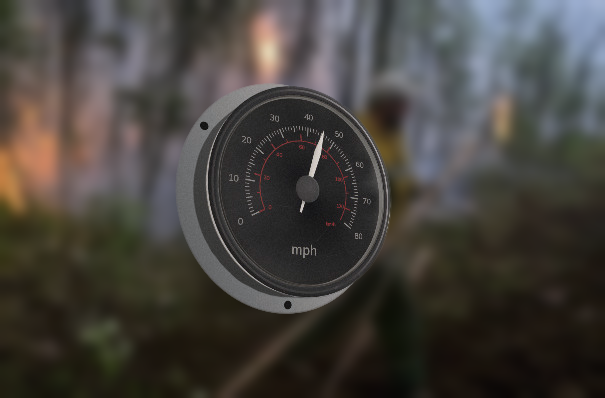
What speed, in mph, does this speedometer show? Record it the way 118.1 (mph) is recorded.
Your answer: 45 (mph)
